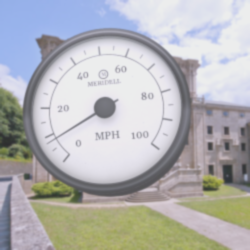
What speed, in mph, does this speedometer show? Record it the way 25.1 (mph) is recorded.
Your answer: 7.5 (mph)
